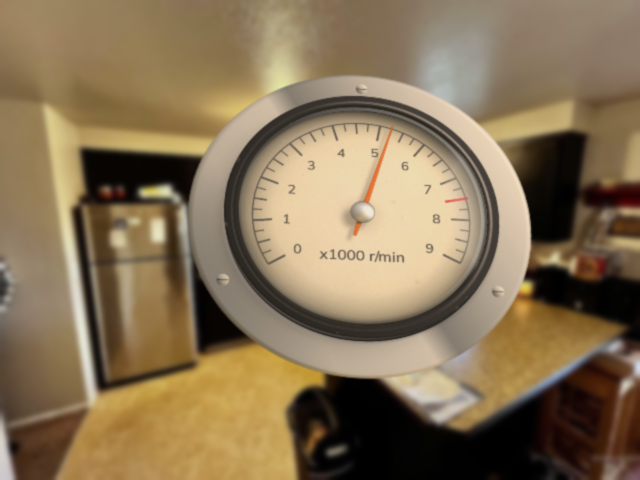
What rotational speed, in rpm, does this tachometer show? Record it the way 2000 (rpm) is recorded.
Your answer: 5250 (rpm)
